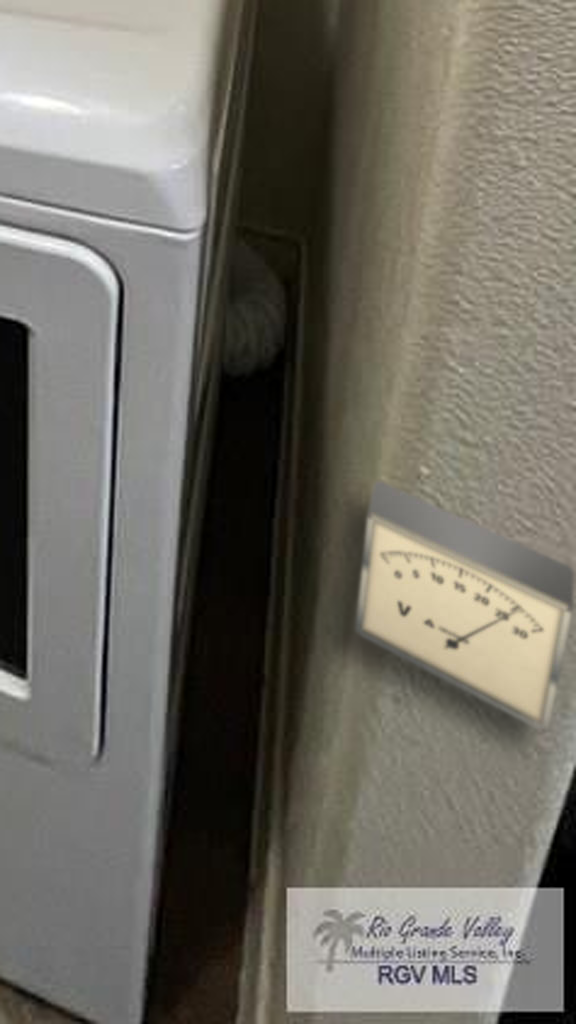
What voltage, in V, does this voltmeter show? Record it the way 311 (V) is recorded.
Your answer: 25 (V)
